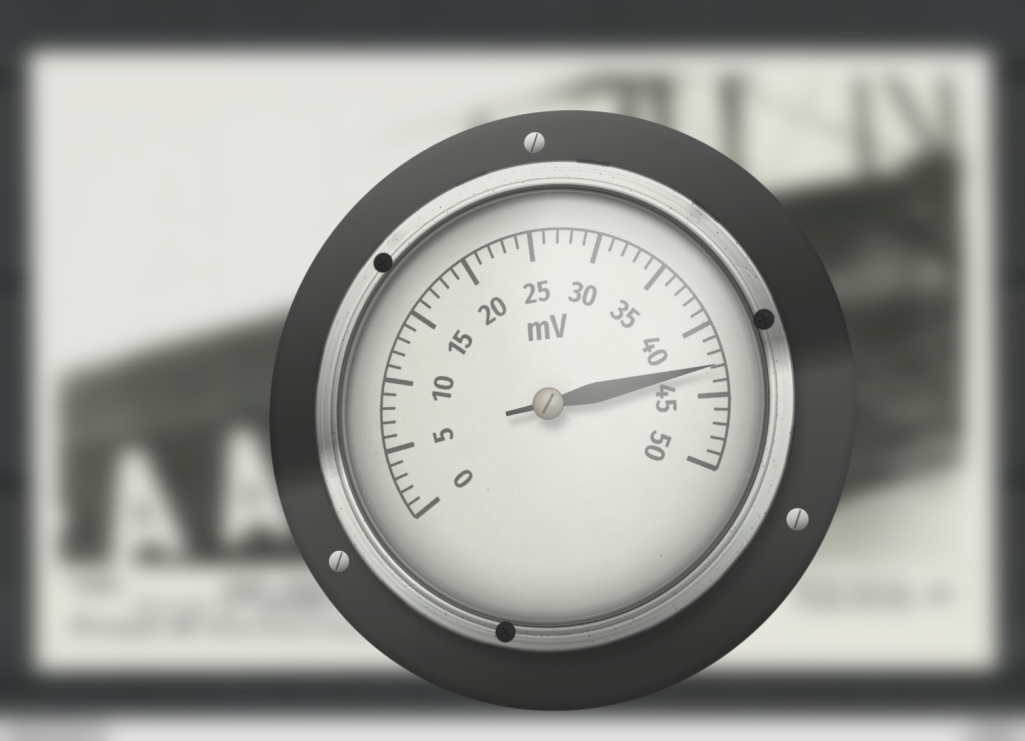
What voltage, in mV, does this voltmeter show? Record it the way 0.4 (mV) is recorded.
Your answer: 43 (mV)
